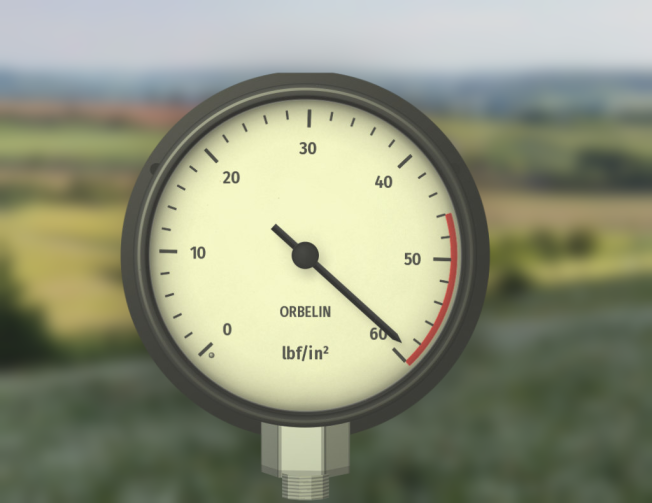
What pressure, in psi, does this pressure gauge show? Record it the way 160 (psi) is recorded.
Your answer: 59 (psi)
